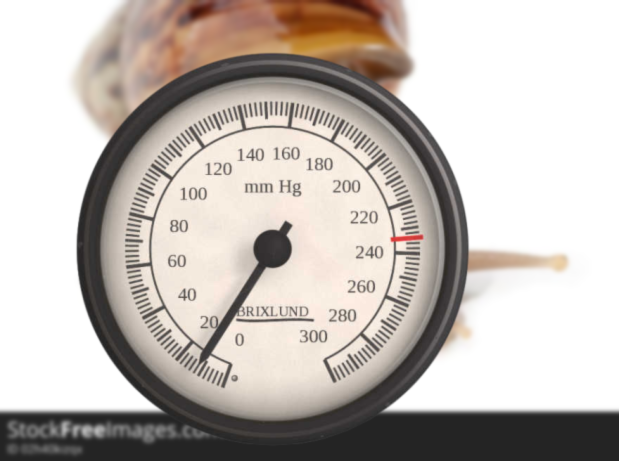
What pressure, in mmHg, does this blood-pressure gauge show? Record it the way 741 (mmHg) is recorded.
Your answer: 12 (mmHg)
